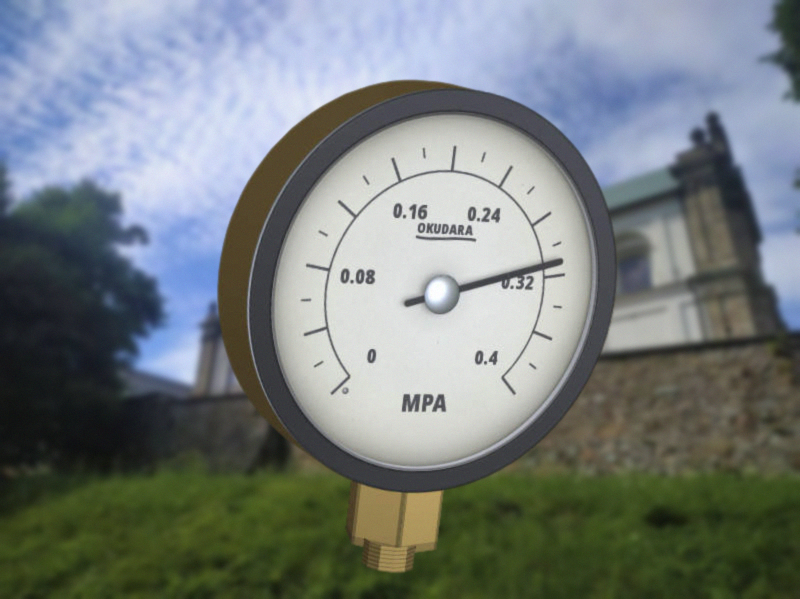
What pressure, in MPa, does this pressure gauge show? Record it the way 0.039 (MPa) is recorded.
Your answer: 0.31 (MPa)
